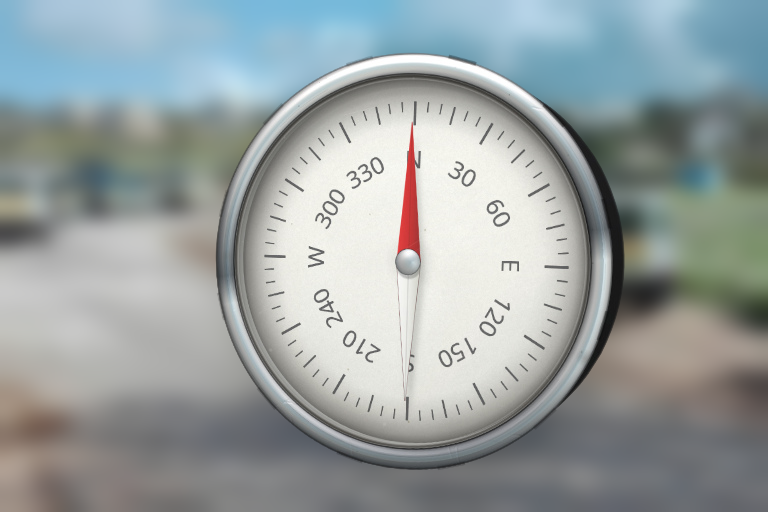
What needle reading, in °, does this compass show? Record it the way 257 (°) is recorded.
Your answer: 0 (°)
